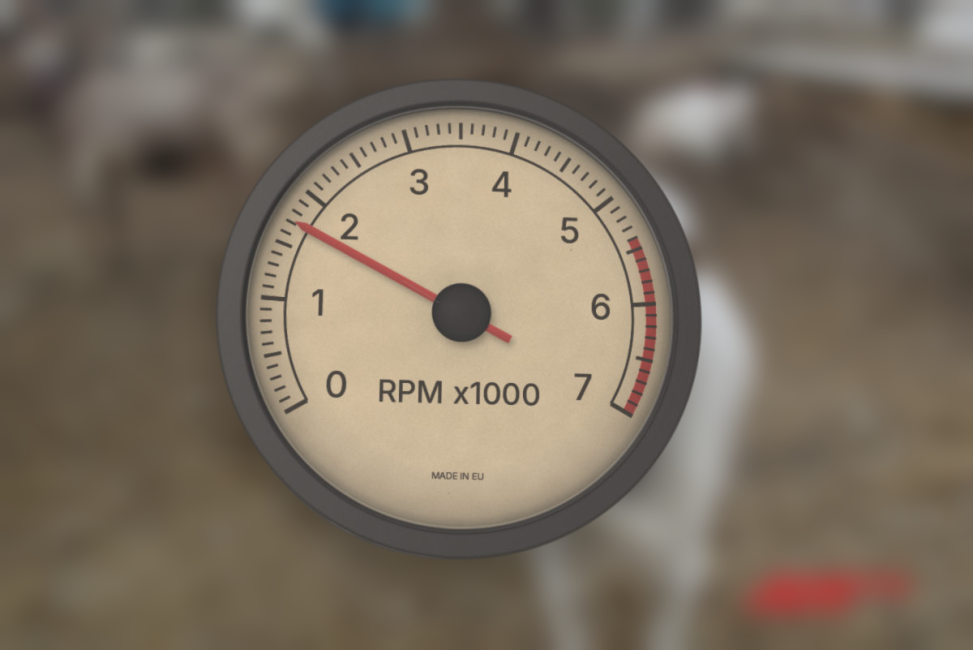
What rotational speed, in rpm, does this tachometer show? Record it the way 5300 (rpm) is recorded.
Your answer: 1700 (rpm)
